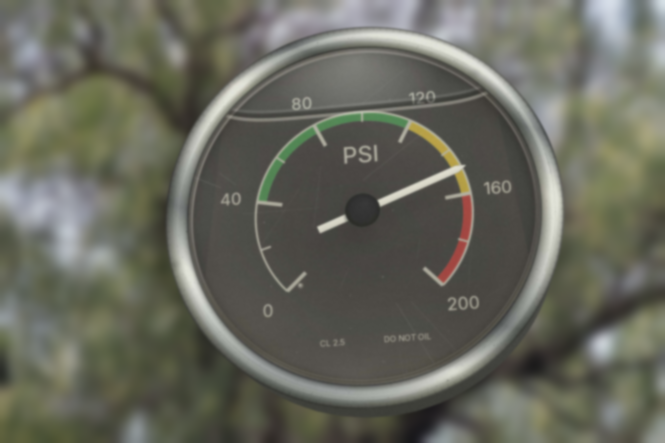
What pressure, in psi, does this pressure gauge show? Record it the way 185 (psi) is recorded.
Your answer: 150 (psi)
